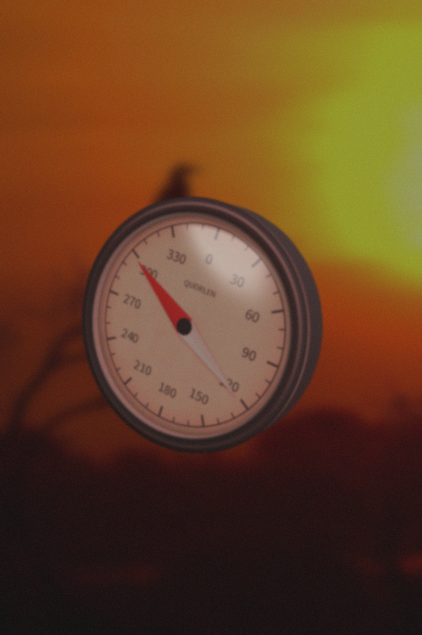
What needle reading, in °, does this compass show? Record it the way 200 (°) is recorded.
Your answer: 300 (°)
